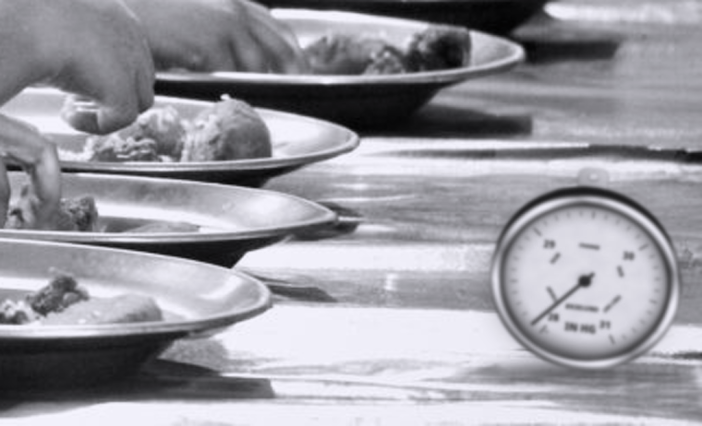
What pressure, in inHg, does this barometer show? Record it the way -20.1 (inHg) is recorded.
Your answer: 28.1 (inHg)
